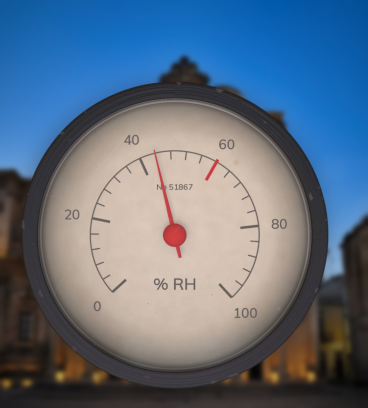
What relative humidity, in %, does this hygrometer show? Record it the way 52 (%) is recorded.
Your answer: 44 (%)
